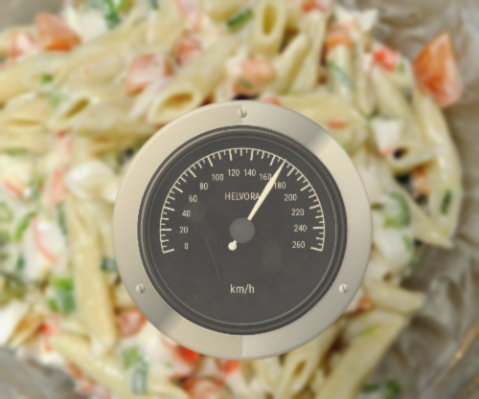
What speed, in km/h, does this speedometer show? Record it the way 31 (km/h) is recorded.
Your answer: 170 (km/h)
